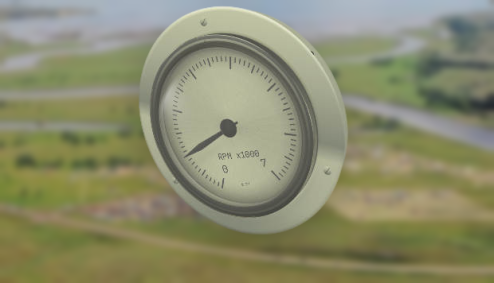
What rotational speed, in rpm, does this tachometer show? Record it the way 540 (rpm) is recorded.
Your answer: 1000 (rpm)
